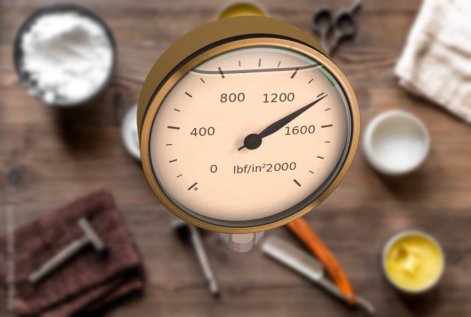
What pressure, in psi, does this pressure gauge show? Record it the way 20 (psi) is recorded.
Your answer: 1400 (psi)
